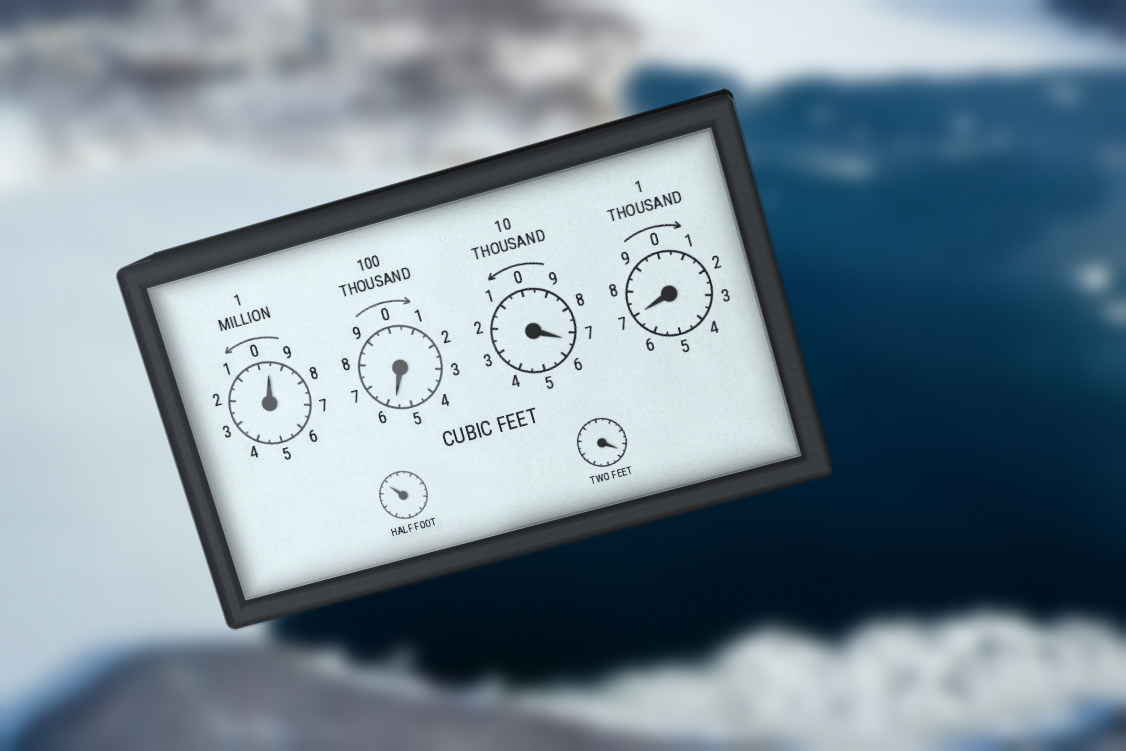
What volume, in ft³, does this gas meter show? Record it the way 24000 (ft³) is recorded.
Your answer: 956700 (ft³)
